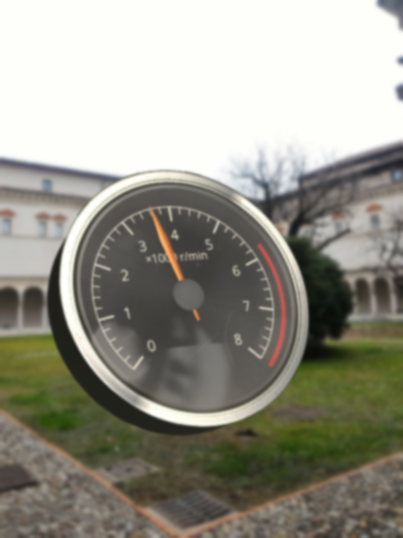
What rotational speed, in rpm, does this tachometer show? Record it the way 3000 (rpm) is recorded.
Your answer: 3600 (rpm)
